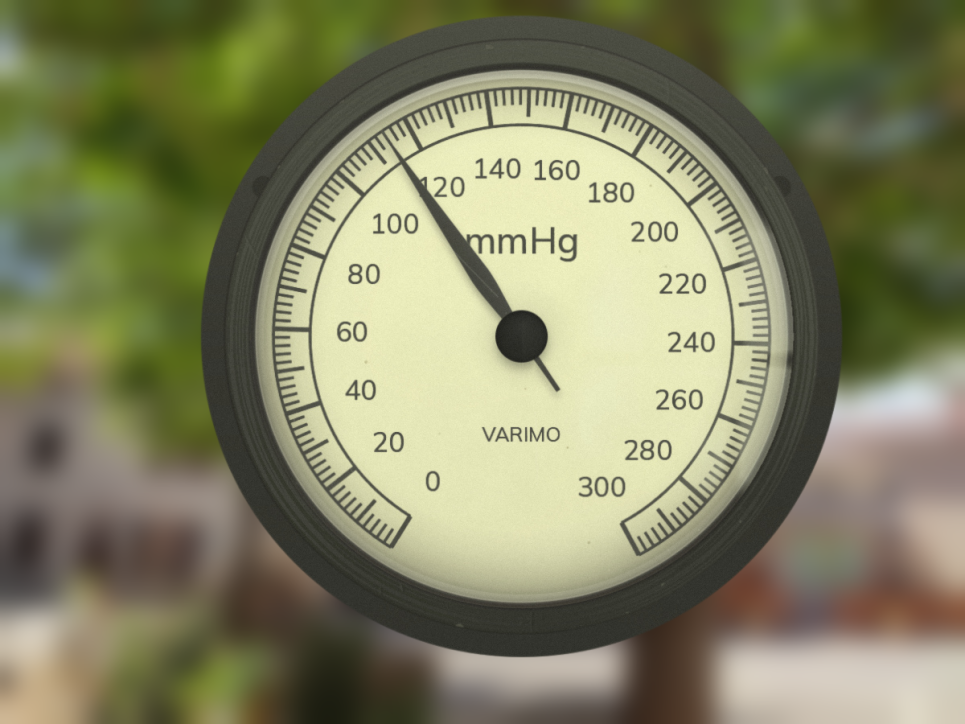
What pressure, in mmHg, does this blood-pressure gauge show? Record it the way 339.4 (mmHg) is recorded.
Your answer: 114 (mmHg)
